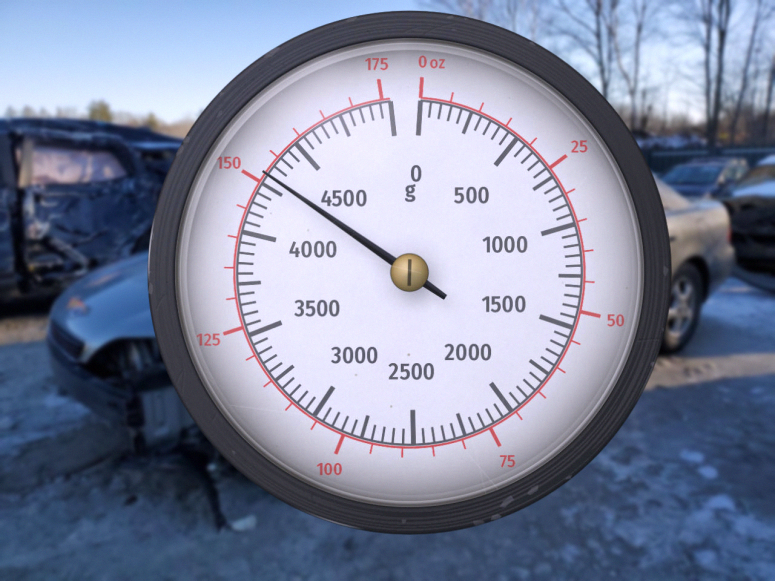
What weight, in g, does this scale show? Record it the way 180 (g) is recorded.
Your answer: 4300 (g)
